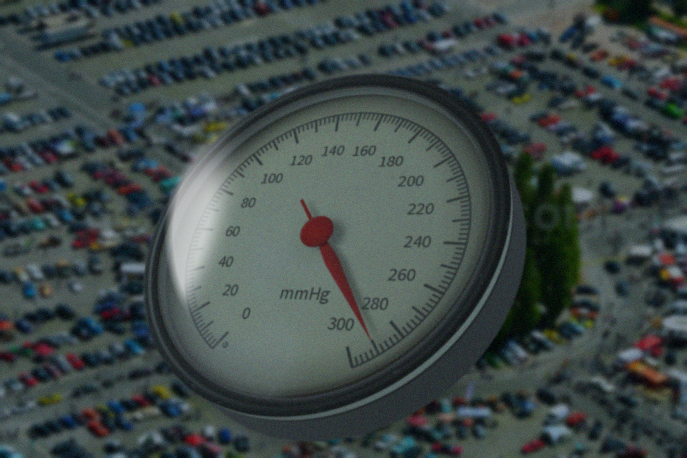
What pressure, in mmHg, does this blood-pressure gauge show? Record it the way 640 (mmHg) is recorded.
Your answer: 290 (mmHg)
